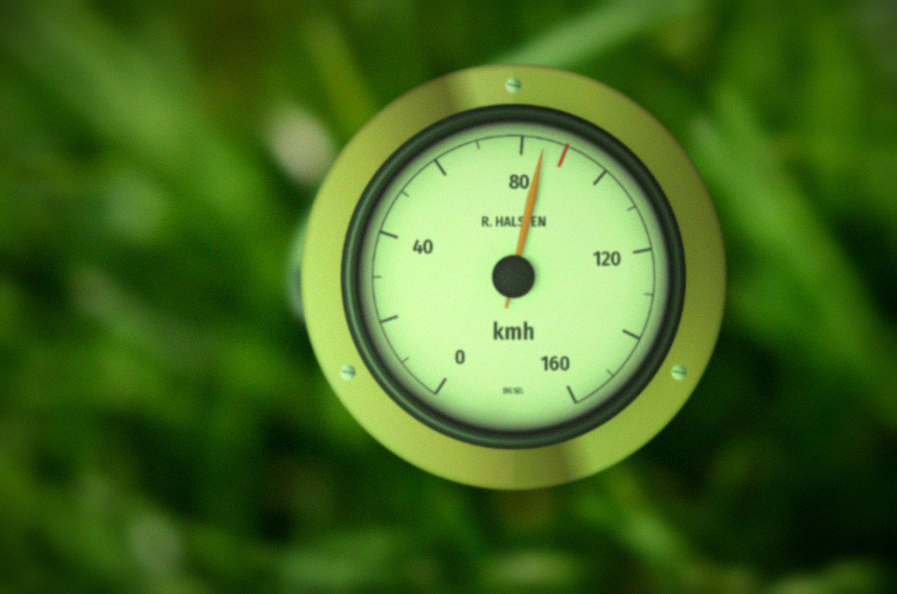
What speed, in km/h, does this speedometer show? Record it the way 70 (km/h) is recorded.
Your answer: 85 (km/h)
